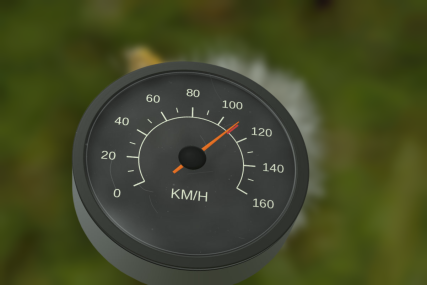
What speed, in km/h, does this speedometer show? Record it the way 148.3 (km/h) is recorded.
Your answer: 110 (km/h)
